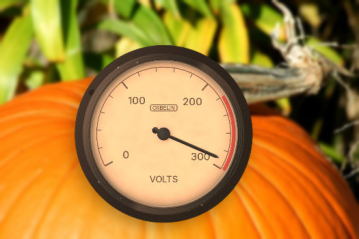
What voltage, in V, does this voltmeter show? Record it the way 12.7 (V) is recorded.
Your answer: 290 (V)
